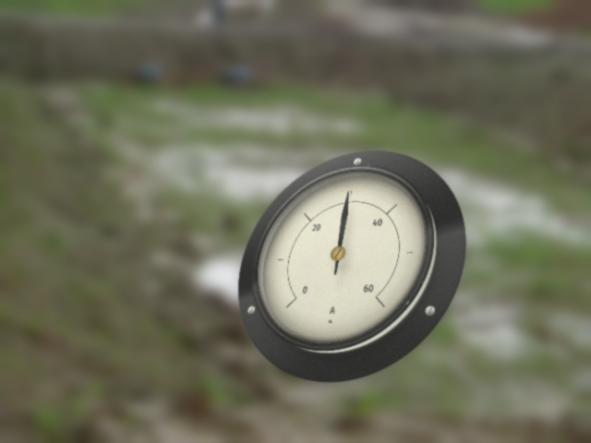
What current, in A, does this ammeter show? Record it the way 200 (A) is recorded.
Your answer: 30 (A)
